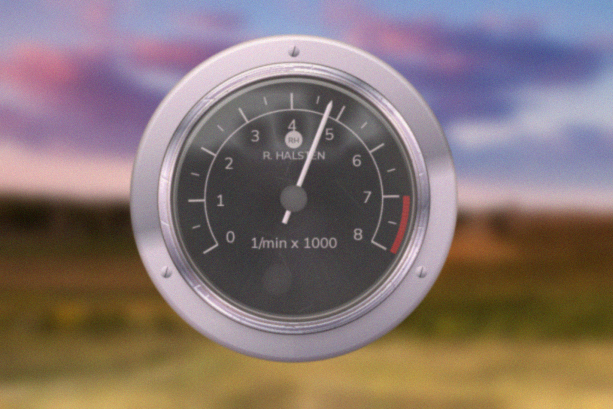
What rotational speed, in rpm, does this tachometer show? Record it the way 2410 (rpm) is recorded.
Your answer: 4750 (rpm)
